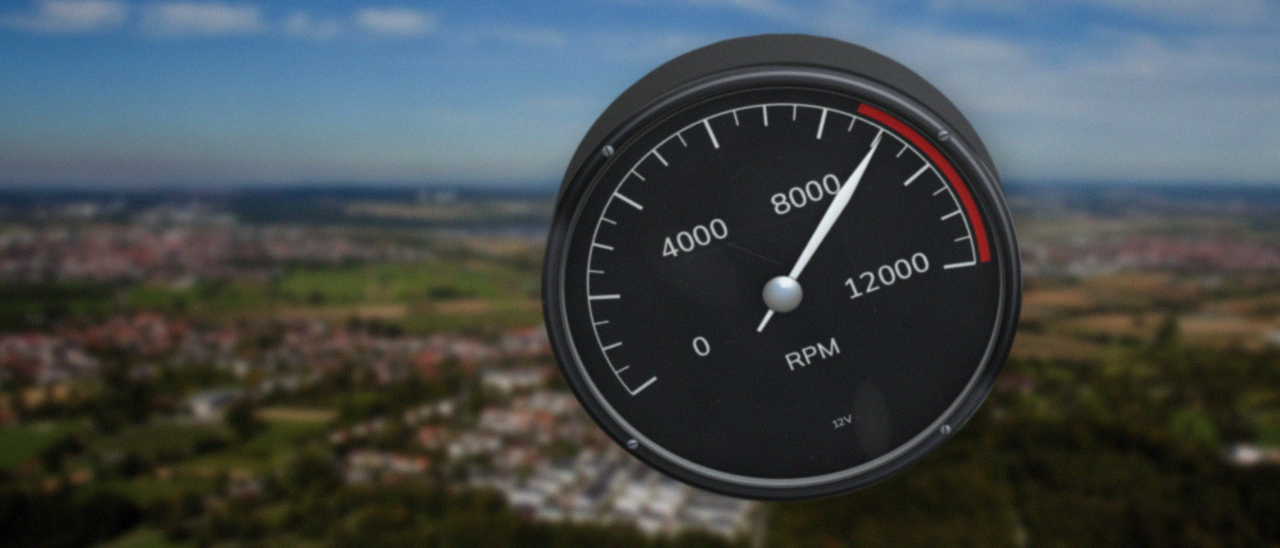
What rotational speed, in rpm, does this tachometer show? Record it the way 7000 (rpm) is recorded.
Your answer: 9000 (rpm)
